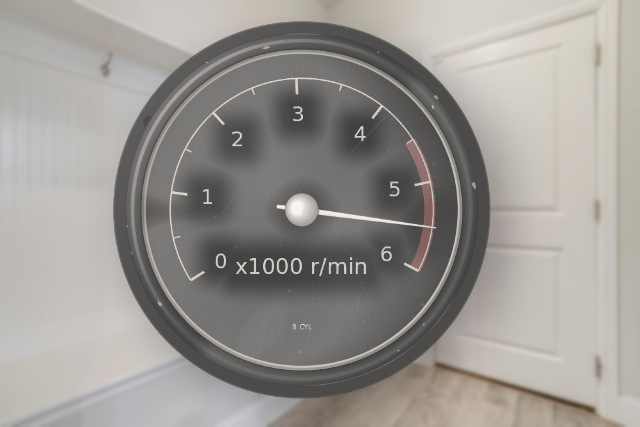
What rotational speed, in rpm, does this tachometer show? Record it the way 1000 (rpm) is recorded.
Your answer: 5500 (rpm)
